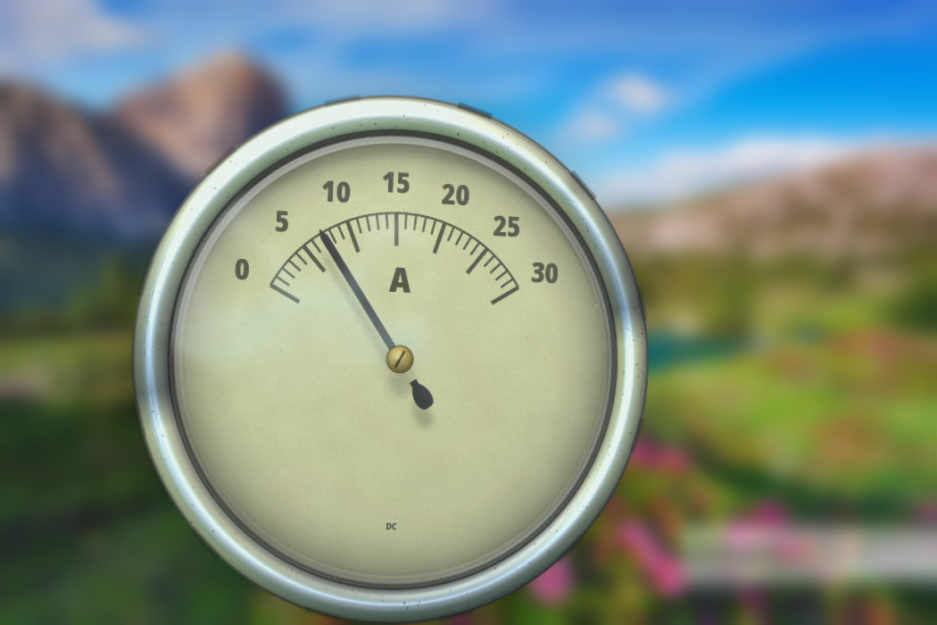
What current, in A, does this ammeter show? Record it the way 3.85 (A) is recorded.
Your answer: 7 (A)
